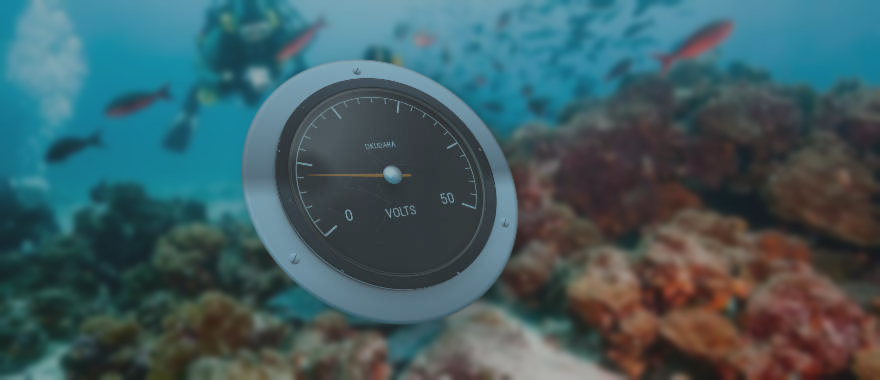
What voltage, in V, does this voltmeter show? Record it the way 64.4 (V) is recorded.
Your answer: 8 (V)
